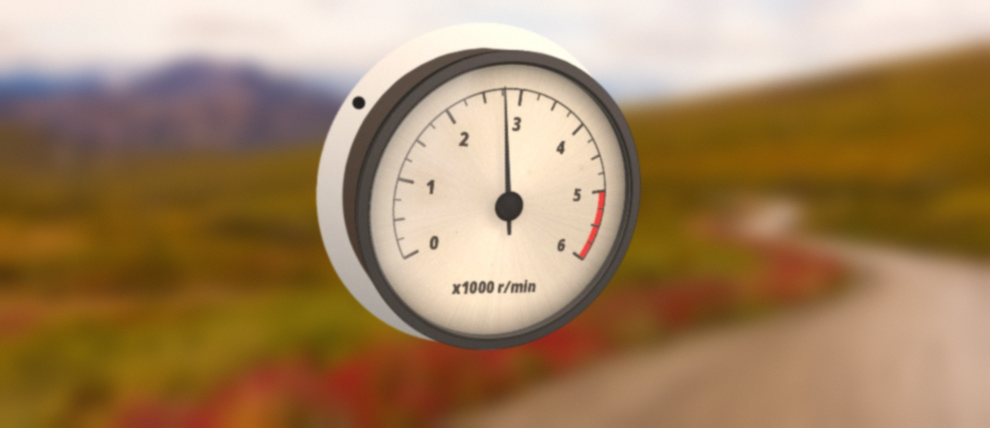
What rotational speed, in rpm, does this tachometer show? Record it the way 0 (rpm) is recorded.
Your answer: 2750 (rpm)
